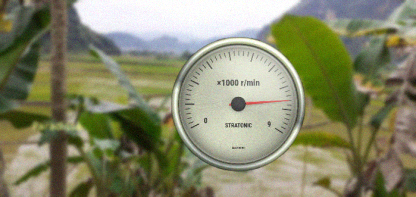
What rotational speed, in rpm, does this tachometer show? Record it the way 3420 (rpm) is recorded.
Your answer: 7600 (rpm)
